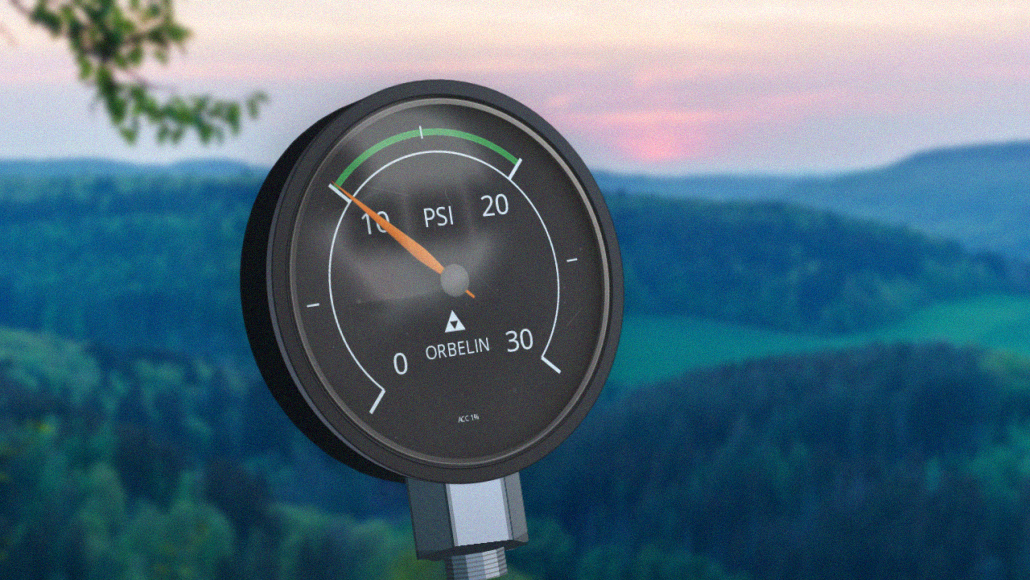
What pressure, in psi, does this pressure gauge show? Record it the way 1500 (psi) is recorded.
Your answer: 10 (psi)
